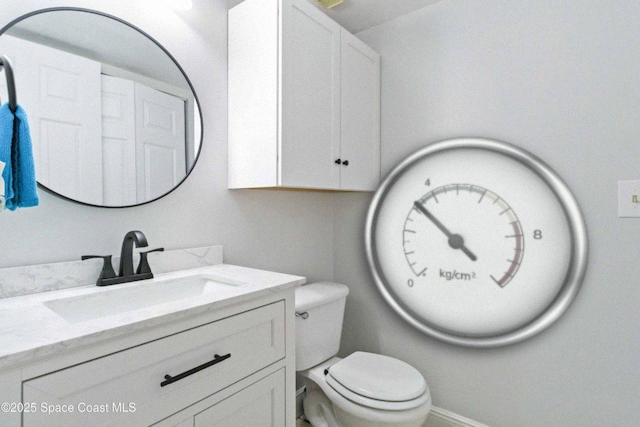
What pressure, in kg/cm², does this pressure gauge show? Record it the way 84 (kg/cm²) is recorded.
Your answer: 3.25 (kg/cm²)
